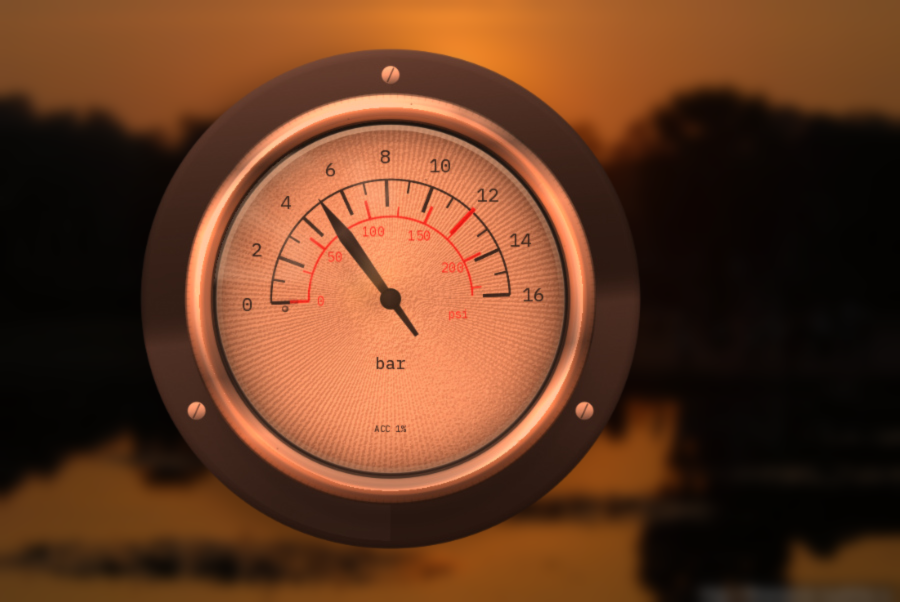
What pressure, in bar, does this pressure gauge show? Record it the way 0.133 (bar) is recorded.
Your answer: 5 (bar)
